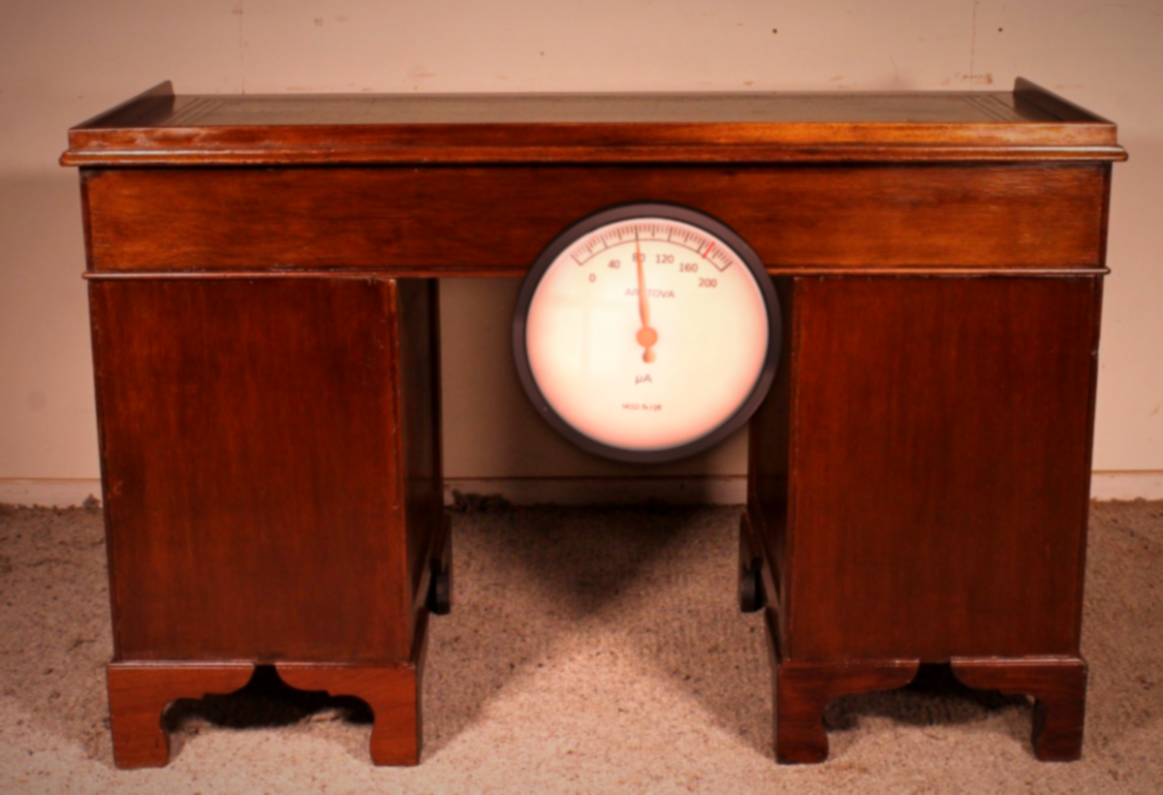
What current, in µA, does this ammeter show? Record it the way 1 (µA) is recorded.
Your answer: 80 (µA)
